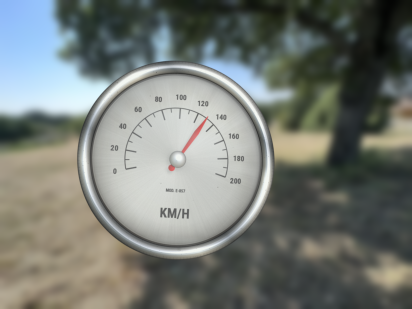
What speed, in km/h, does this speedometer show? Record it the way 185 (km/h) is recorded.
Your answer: 130 (km/h)
